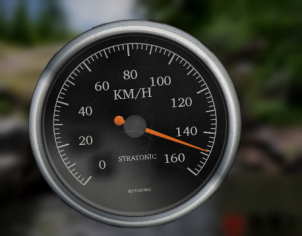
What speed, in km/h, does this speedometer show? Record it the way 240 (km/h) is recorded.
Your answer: 148 (km/h)
